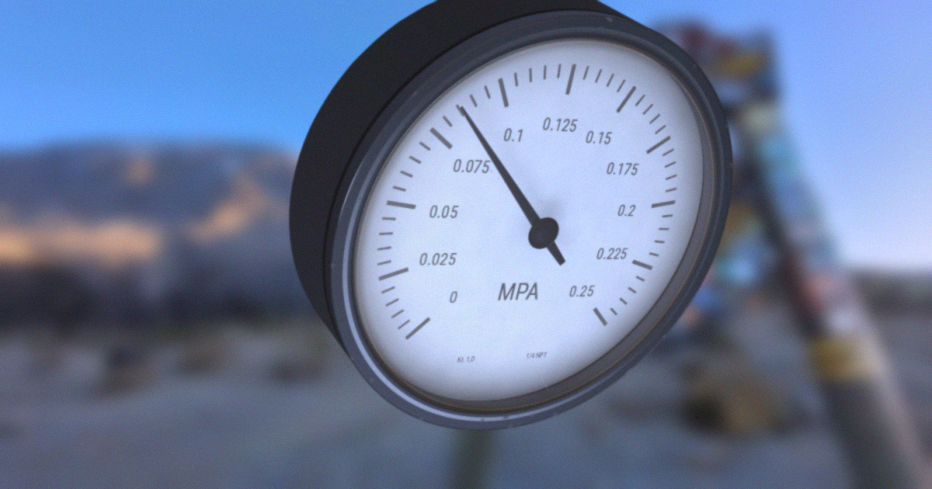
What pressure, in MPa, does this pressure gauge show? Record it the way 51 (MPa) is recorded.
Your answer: 0.085 (MPa)
